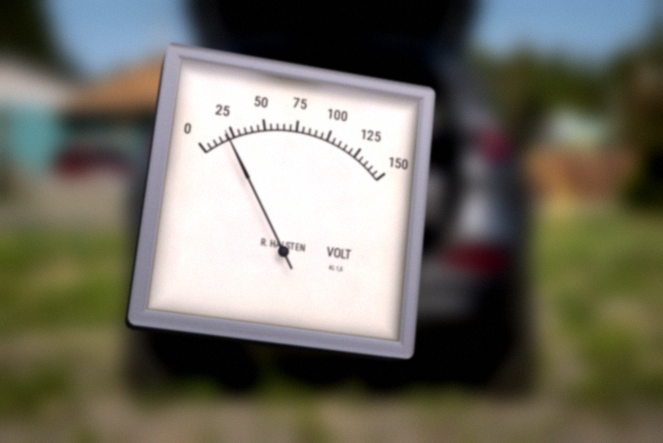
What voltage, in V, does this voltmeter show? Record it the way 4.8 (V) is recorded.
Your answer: 20 (V)
